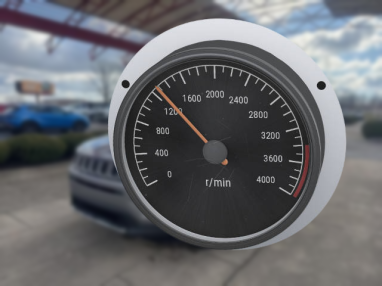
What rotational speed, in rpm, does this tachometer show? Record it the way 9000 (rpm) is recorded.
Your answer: 1300 (rpm)
